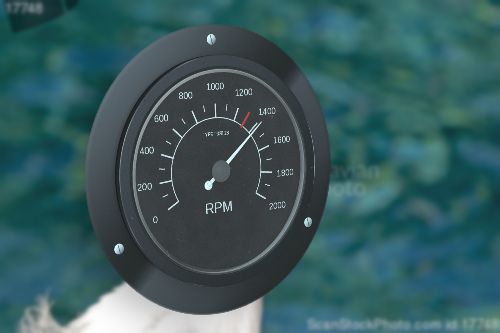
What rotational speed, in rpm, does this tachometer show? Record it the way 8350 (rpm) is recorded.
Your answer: 1400 (rpm)
